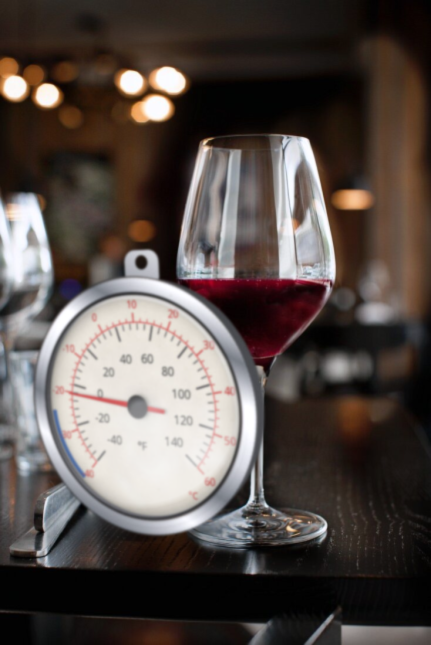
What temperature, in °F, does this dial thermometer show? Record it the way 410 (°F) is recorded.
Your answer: -4 (°F)
